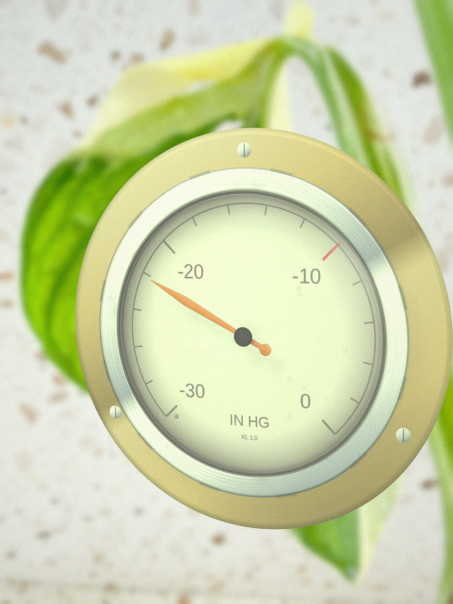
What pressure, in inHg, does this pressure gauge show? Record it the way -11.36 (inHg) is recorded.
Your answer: -22 (inHg)
